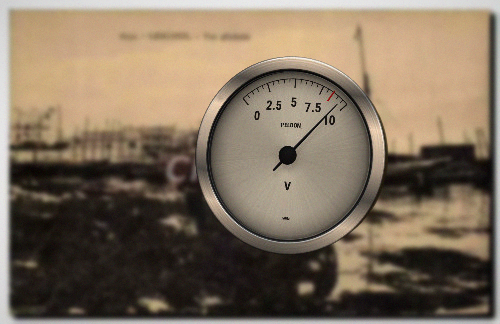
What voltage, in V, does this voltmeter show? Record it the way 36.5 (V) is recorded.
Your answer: 9.5 (V)
